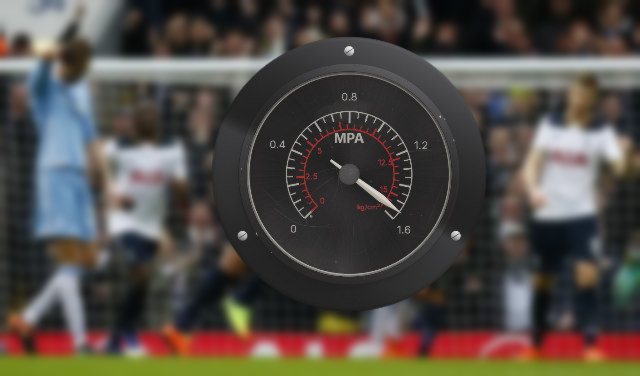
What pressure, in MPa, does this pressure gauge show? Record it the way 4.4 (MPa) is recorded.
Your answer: 1.55 (MPa)
